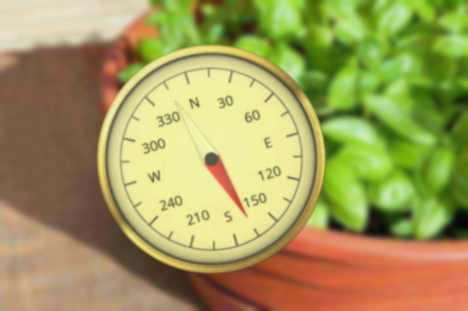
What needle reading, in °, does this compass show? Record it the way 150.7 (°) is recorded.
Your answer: 165 (°)
